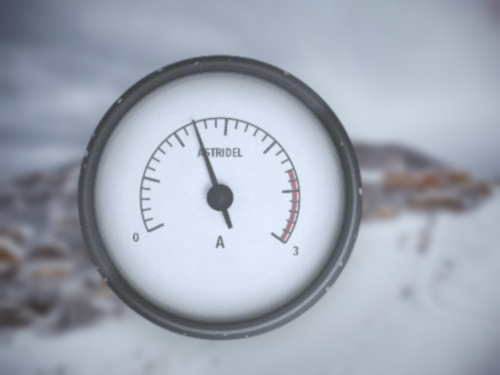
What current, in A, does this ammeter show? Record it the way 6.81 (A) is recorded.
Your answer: 1.2 (A)
